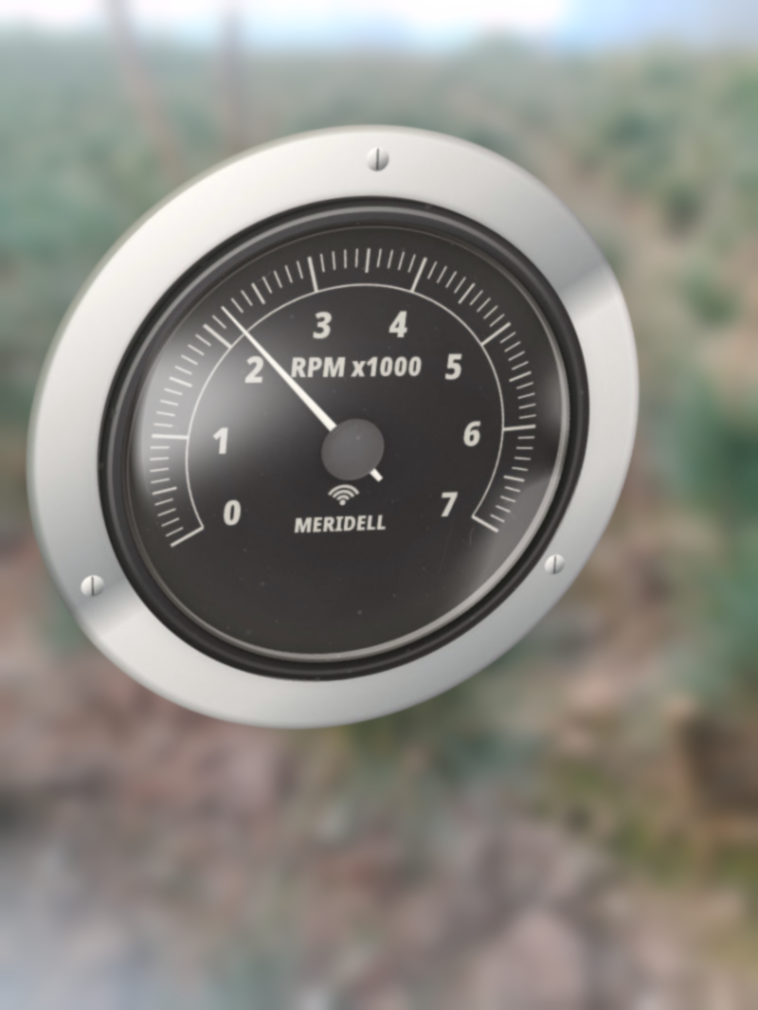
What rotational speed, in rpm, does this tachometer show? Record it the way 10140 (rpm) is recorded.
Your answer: 2200 (rpm)
